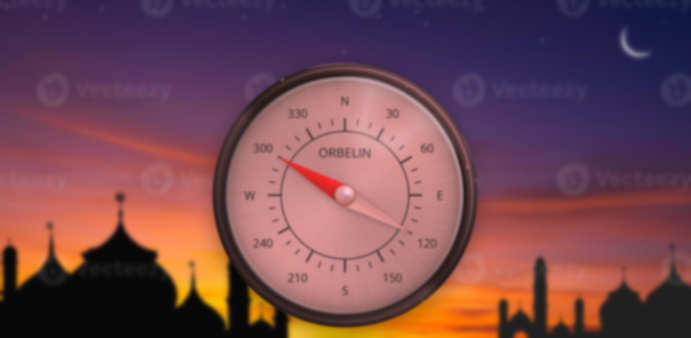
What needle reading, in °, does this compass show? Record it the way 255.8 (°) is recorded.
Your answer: 300 (°)
